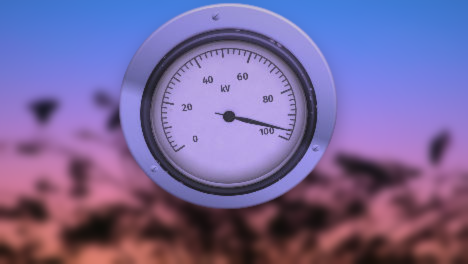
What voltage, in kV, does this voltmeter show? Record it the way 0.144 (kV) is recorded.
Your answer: 96 (kV)
